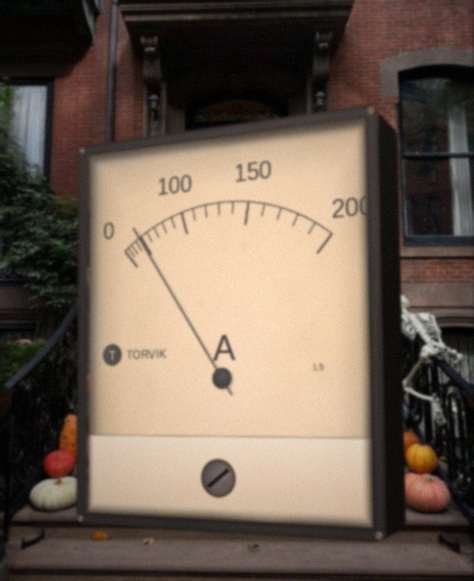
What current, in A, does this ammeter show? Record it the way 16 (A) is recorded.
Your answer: 50 (A)
